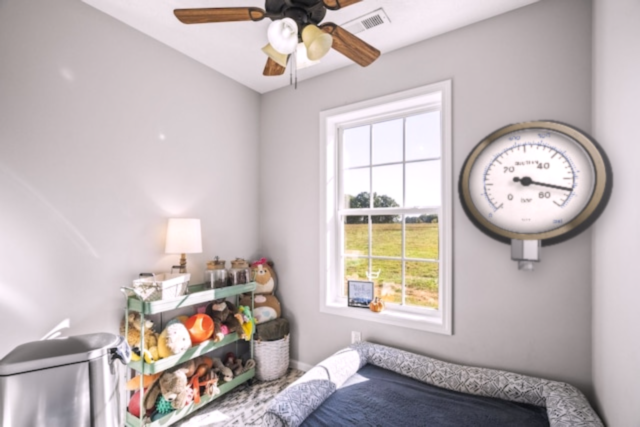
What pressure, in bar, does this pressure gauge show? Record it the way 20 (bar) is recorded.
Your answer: 54 (bar)
